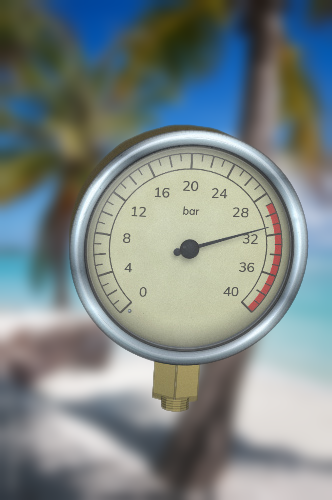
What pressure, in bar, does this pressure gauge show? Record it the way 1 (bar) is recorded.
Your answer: 31 (bar)
